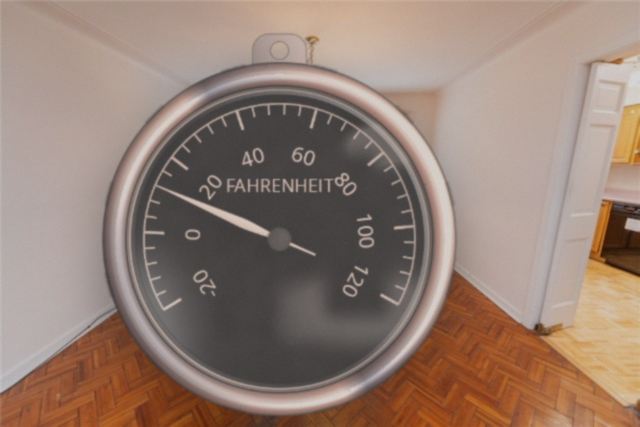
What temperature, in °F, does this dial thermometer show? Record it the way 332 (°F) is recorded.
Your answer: 12 (°F)
